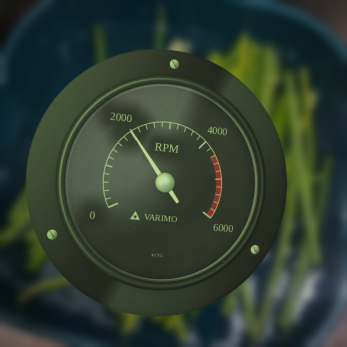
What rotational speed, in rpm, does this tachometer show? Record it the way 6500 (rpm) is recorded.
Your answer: 2000 (rpm)
